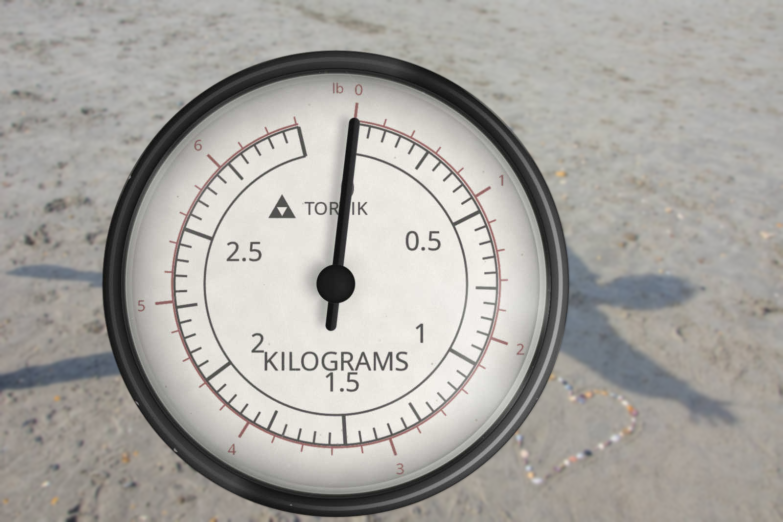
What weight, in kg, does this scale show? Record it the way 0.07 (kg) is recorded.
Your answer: 0 (kg)
